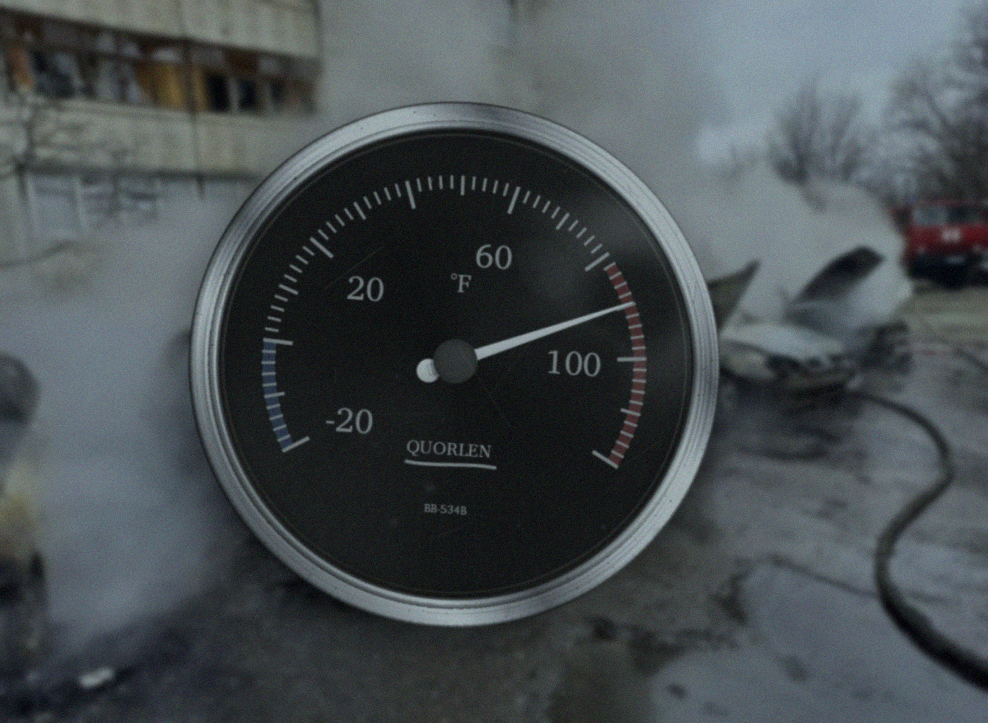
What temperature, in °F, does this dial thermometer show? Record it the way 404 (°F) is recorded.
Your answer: 90 (°F)
